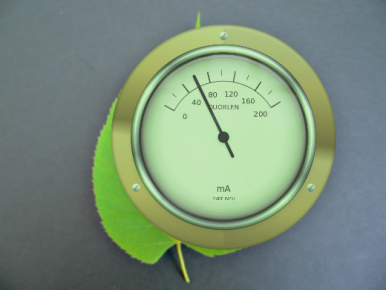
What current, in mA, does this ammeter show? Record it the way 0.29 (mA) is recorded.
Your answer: 60 (mA)
